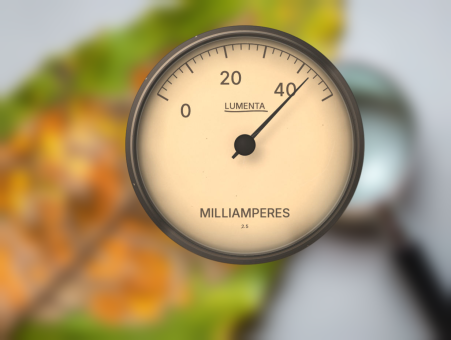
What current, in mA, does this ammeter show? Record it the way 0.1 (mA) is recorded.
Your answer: 43 (mA)
